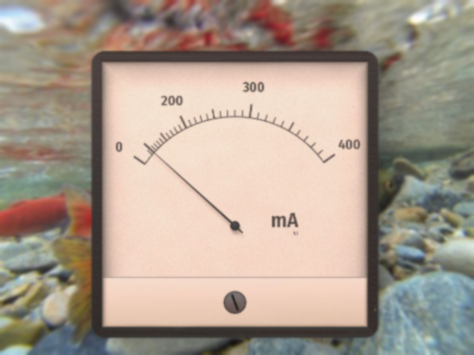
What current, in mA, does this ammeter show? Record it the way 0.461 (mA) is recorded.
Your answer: 100 (mA)
